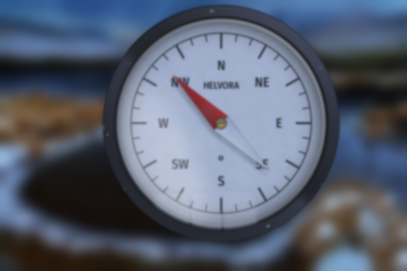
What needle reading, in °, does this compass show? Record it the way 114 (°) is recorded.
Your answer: 315 (°)
